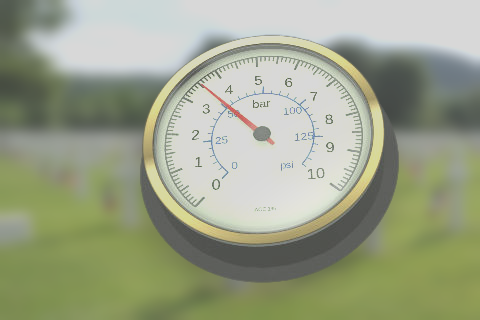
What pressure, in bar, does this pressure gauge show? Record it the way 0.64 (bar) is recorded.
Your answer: 3.5 (bar)
